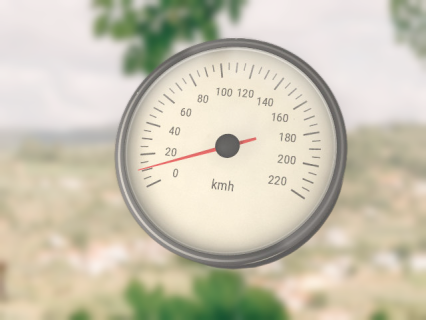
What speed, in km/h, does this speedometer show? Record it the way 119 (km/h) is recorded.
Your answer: 10 (km/h)
